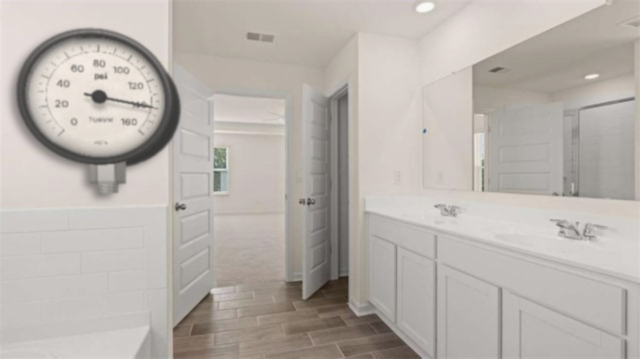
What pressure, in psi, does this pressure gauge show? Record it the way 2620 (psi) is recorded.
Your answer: 140 (psi)
